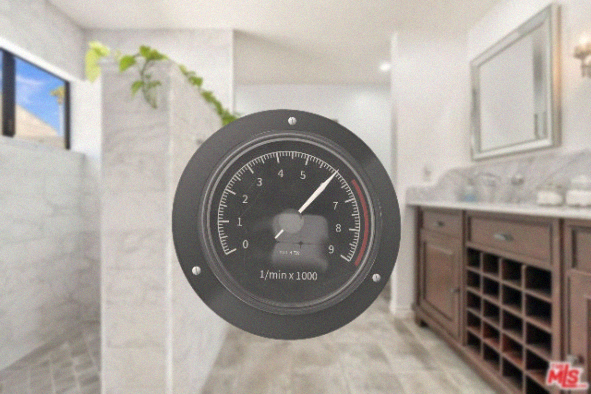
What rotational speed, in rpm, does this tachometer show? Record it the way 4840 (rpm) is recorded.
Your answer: 6000 (rpm)
